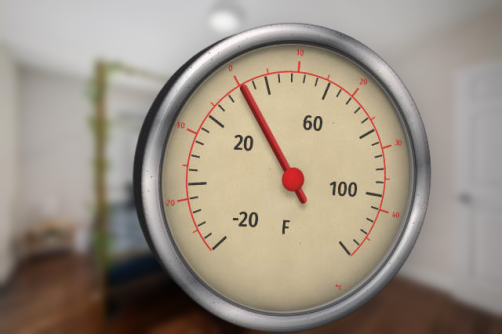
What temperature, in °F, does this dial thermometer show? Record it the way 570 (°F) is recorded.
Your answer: 32 (°F)
